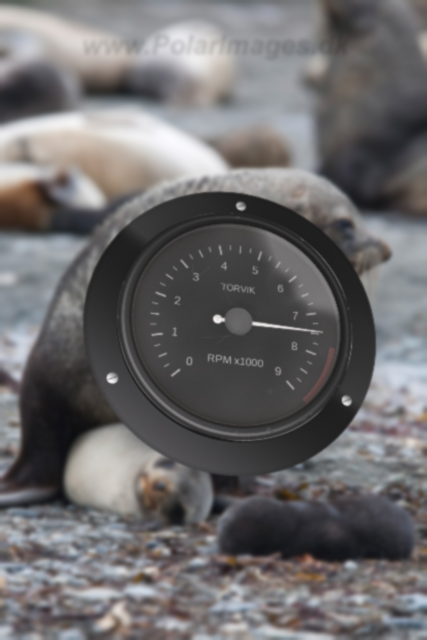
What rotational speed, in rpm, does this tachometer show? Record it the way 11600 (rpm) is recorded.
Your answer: 7500 (rpm)
